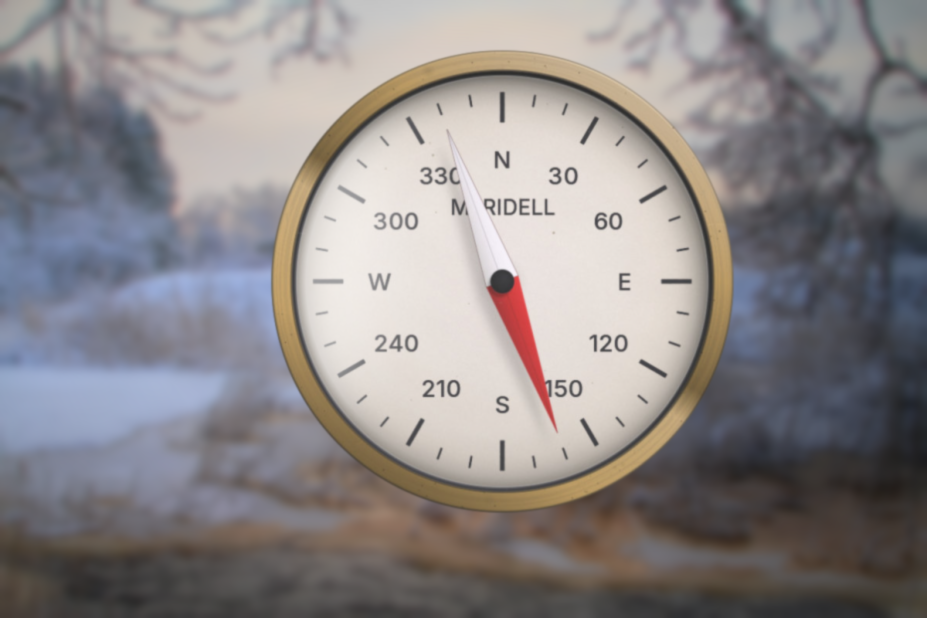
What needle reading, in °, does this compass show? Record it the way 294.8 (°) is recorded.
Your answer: 160 (°)
